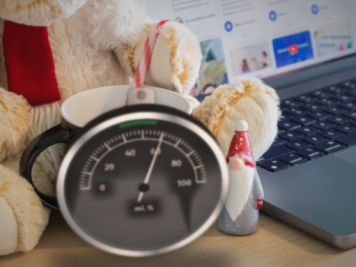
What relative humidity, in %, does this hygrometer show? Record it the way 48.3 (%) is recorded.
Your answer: 60 (%)
